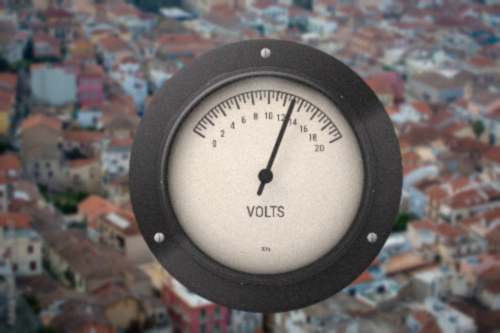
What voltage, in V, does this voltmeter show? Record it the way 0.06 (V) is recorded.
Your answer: 13 (V)
